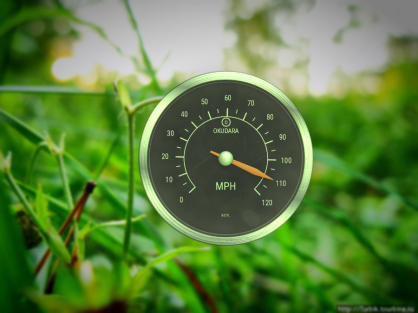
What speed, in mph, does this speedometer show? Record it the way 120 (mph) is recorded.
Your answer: 110 (mph)
